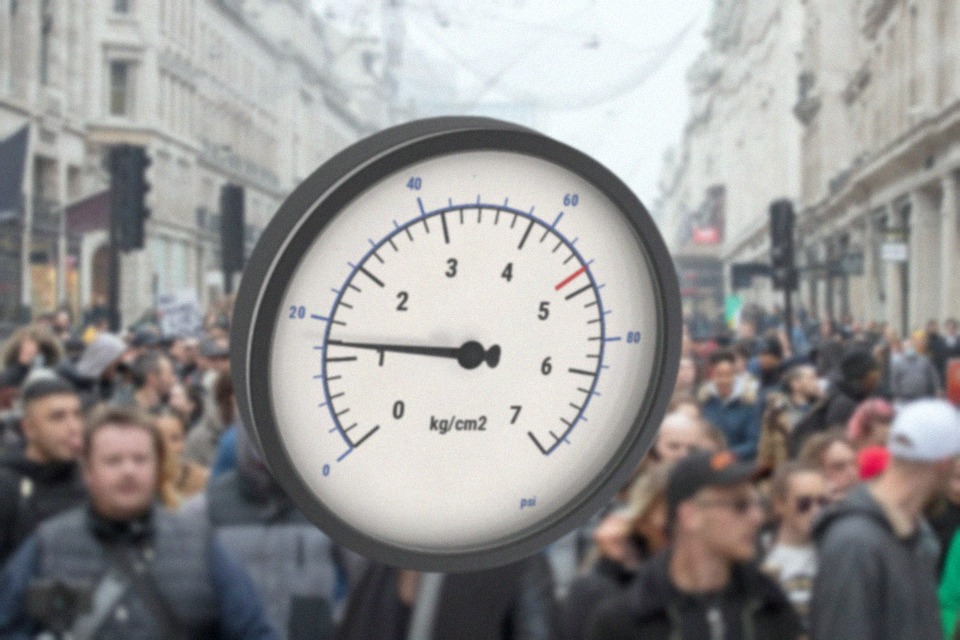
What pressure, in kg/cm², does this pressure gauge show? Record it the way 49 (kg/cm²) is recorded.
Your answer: 1.2 (kg/cm²)
